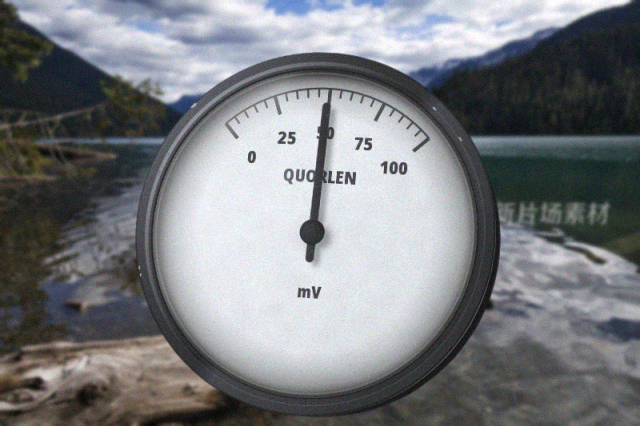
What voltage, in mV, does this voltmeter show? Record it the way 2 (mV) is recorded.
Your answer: 50 (mV)
